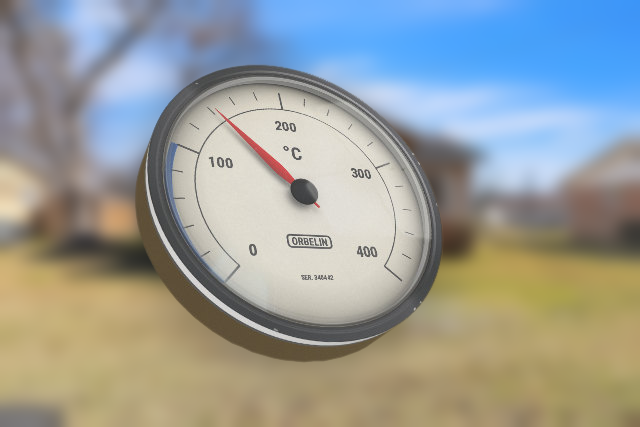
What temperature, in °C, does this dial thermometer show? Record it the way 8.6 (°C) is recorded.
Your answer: 140 (°C)
